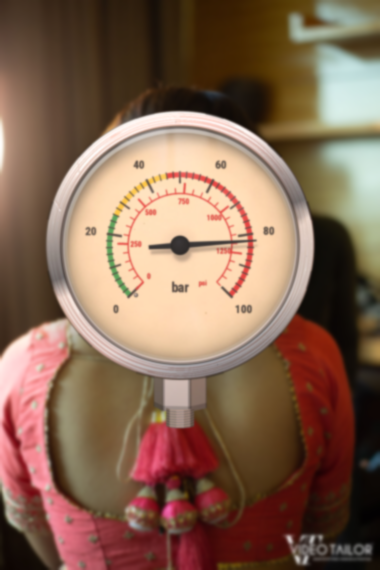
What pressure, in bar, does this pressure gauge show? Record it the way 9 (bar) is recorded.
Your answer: 82 (bar)
